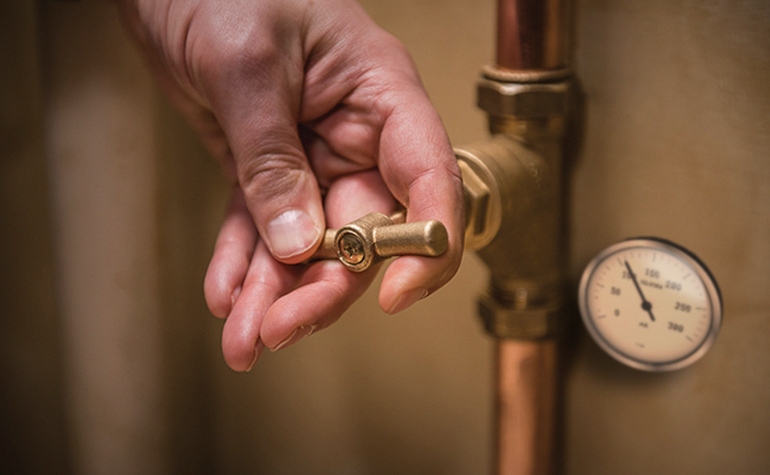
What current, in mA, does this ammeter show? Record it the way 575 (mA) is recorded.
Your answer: 110 (mA)
